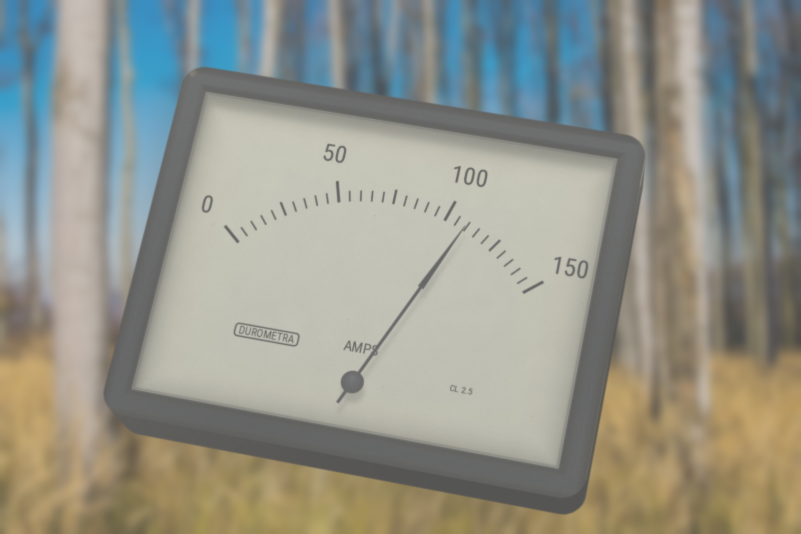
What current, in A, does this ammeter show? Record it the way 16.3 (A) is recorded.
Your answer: 110 (A)
